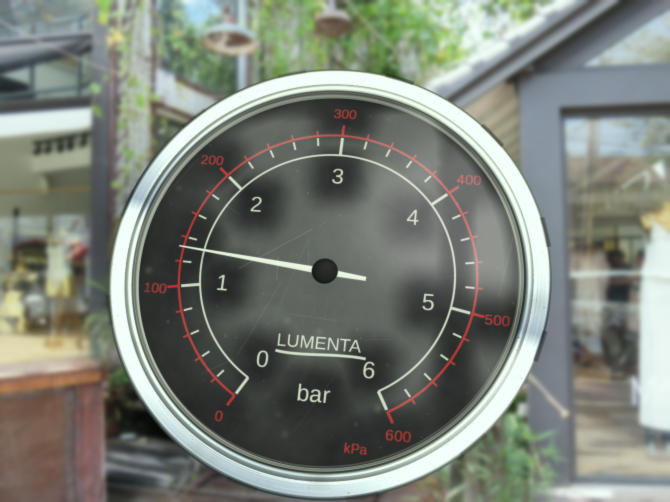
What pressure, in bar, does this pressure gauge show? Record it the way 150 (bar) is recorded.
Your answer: 1.3 (bar)
